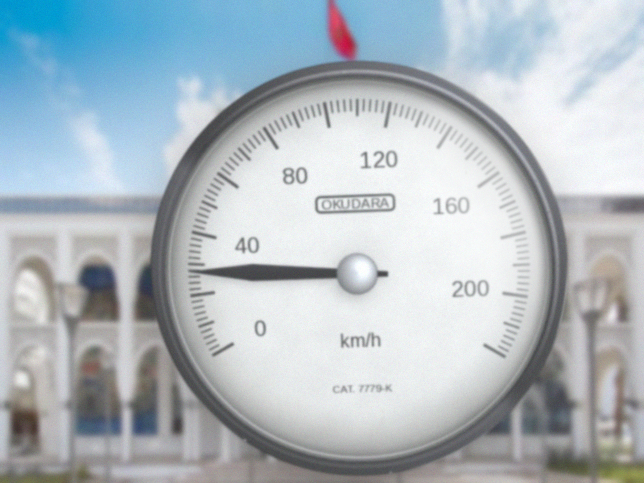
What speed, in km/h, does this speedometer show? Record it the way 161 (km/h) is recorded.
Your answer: 28 (km/h)
